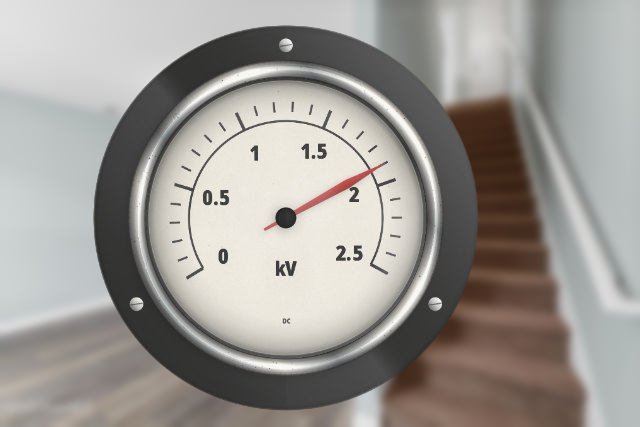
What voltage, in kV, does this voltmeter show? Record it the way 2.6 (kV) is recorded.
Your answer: 1.9 (kV)
